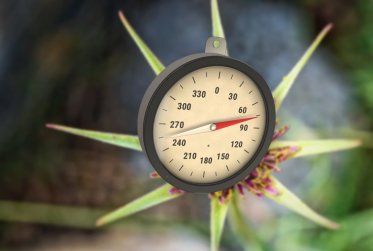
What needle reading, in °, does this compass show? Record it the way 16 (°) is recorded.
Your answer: 75 (°)
